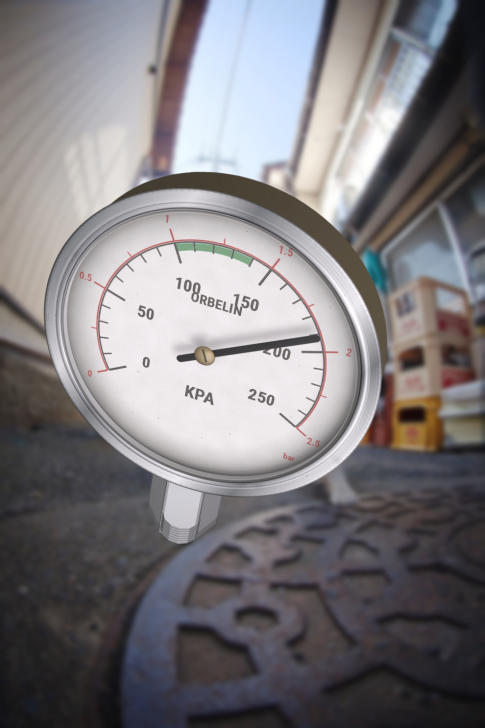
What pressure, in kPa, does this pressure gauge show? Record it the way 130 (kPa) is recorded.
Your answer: 190 (kPa)
